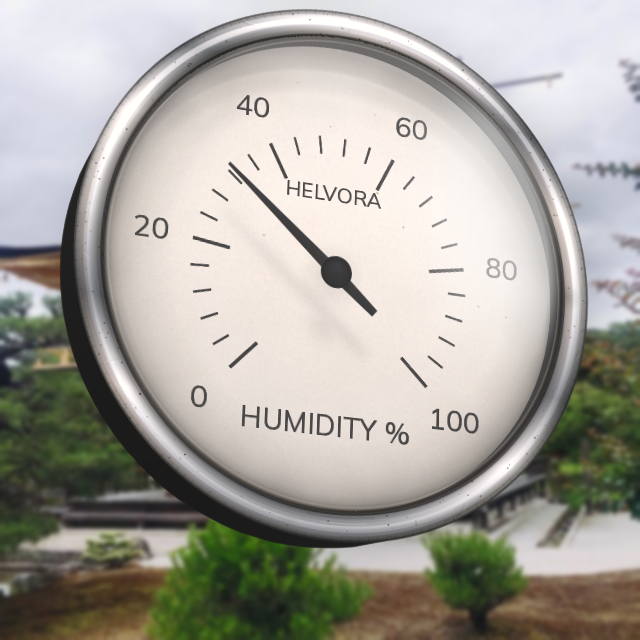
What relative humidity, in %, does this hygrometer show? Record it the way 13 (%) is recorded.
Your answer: 32 (%)
